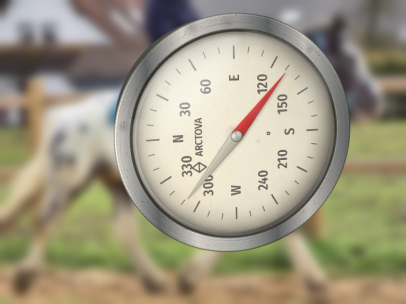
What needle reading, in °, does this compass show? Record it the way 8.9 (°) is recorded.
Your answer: 130 (°)
